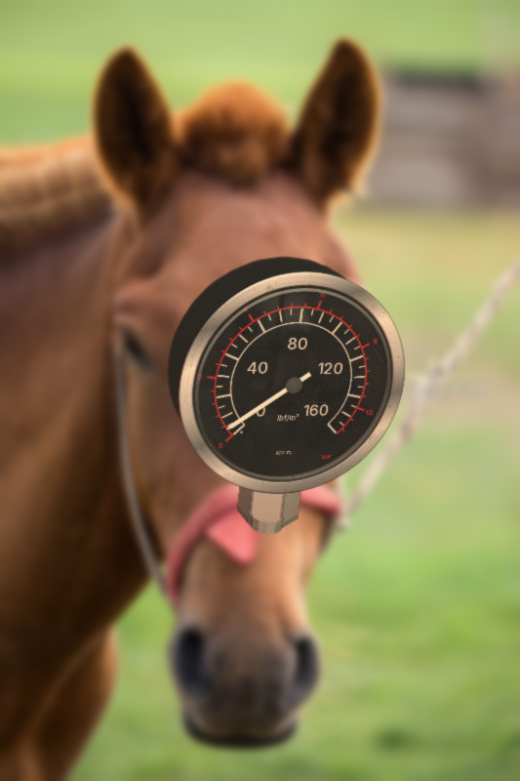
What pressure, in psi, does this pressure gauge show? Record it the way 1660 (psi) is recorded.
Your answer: 5 (psi)
